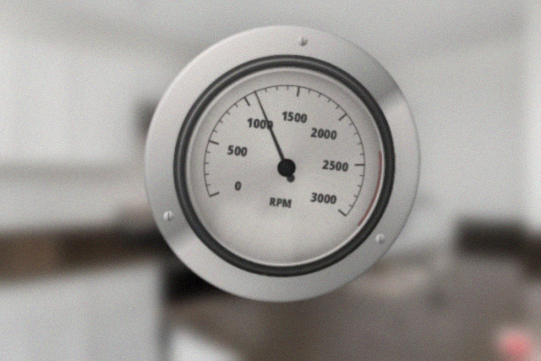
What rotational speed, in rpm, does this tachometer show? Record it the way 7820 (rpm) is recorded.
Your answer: 1100 (rpm)
